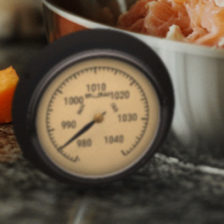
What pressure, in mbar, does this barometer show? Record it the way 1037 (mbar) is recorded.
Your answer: 985 (mbar)
